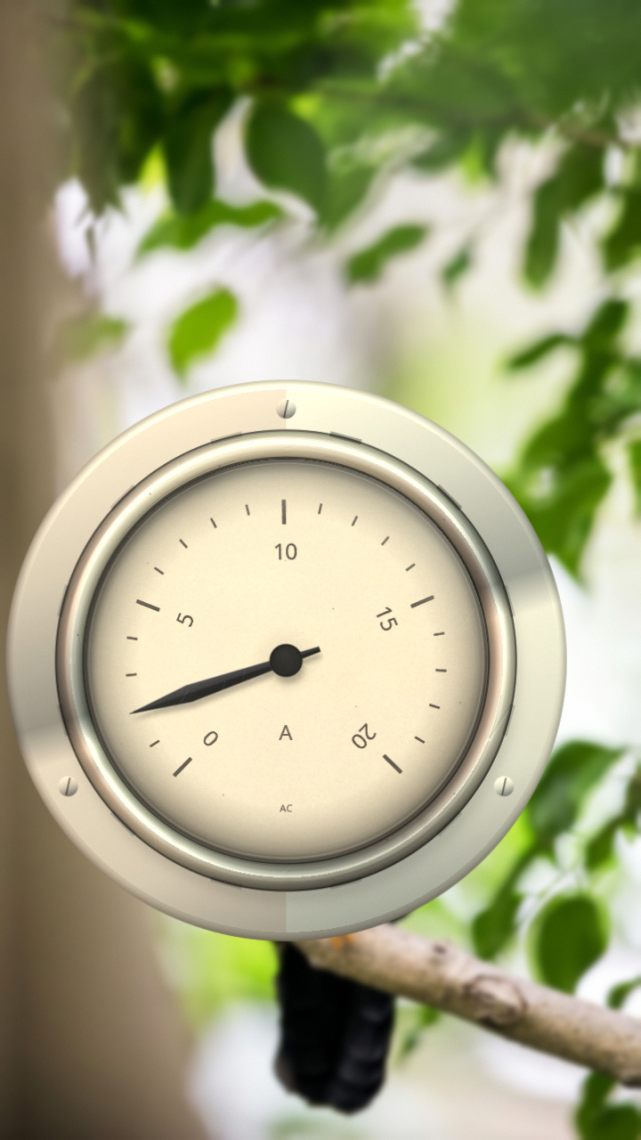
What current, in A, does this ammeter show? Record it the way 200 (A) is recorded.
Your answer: 2 (A)
